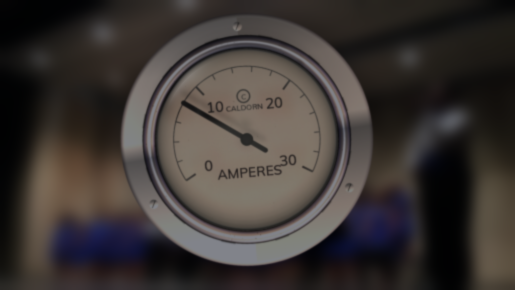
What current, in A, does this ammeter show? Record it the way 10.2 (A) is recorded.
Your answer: 8 (A)
